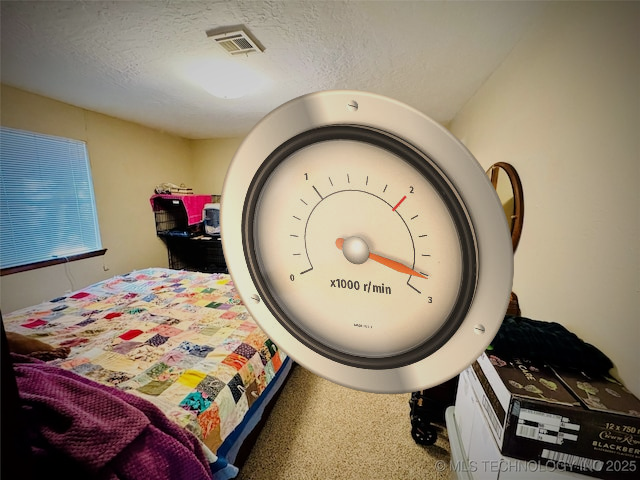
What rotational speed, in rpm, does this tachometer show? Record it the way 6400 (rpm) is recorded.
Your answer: 2800 (rpm)
